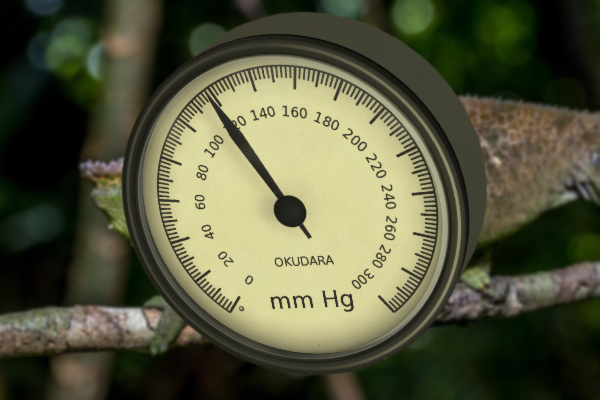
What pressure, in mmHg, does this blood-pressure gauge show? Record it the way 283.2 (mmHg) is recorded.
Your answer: 120 (mmHg)
